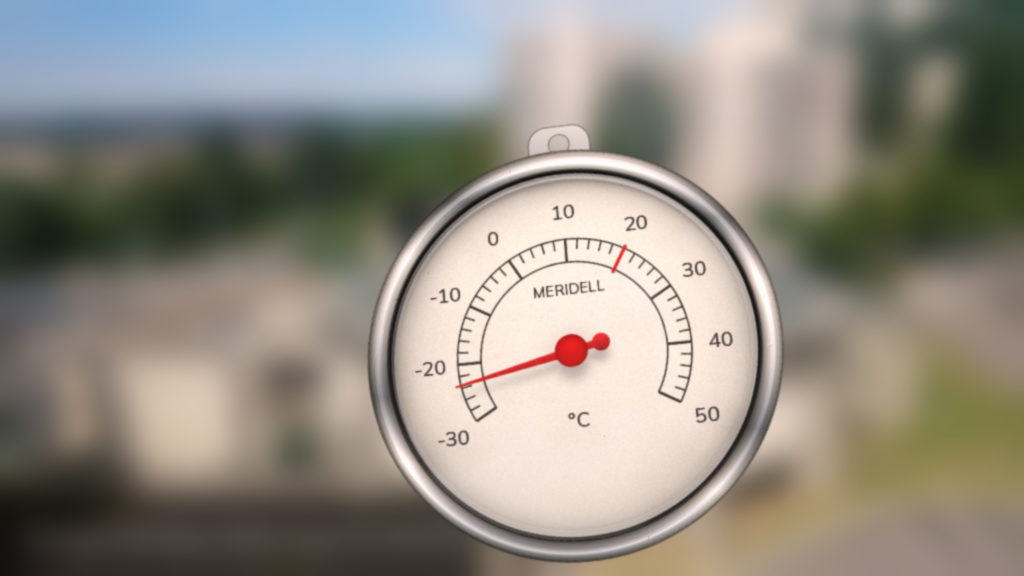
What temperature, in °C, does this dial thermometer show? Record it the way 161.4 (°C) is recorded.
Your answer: -24 (°C)
